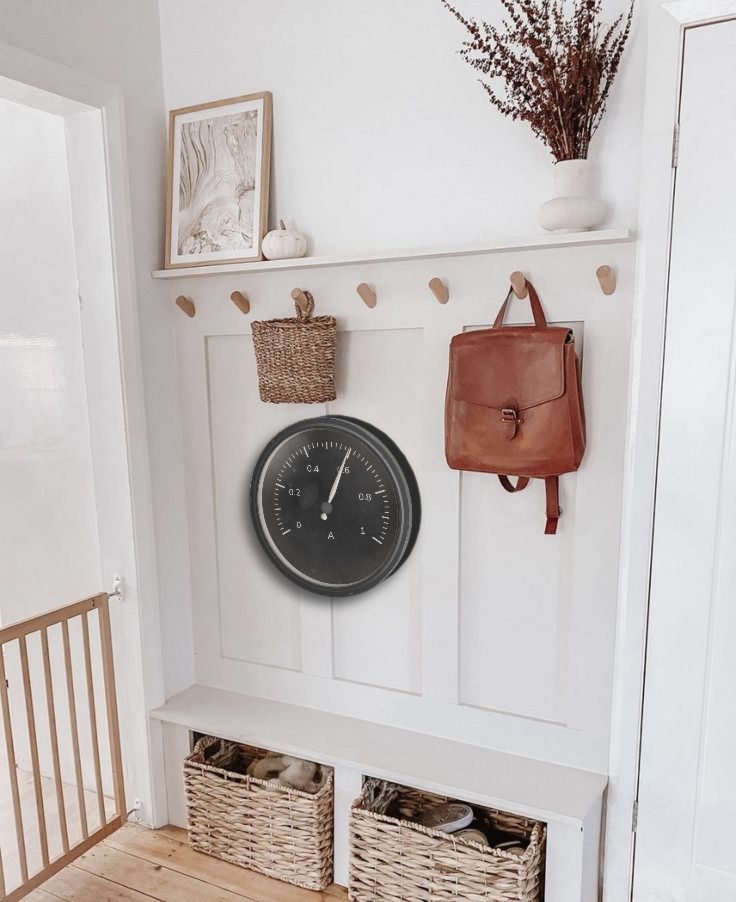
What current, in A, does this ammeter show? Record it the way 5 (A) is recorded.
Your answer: 0.6 (A)
